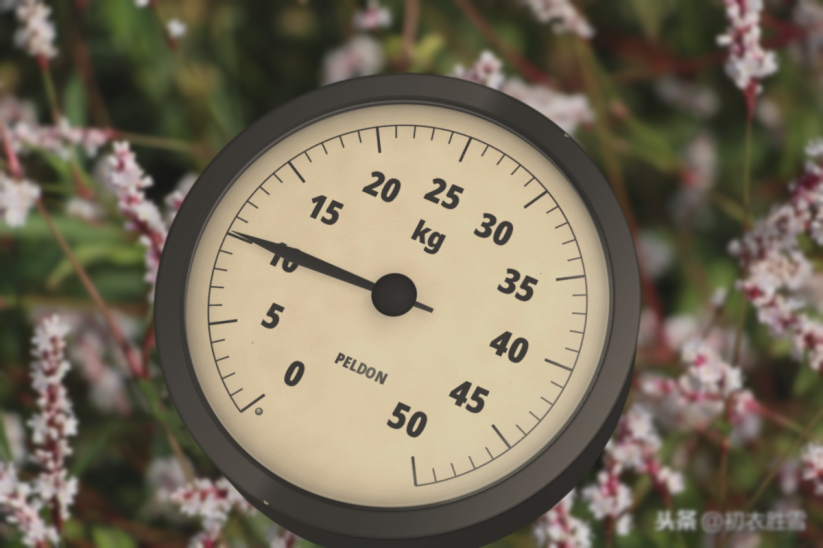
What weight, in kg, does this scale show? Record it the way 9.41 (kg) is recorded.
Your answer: 10 (kg)
